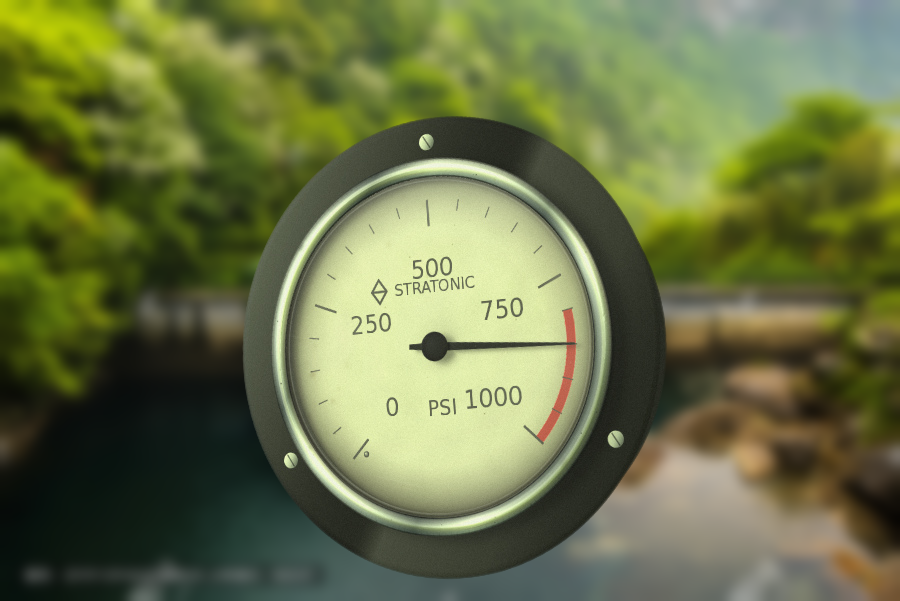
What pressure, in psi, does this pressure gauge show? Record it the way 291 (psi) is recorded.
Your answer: 850 (psi)
